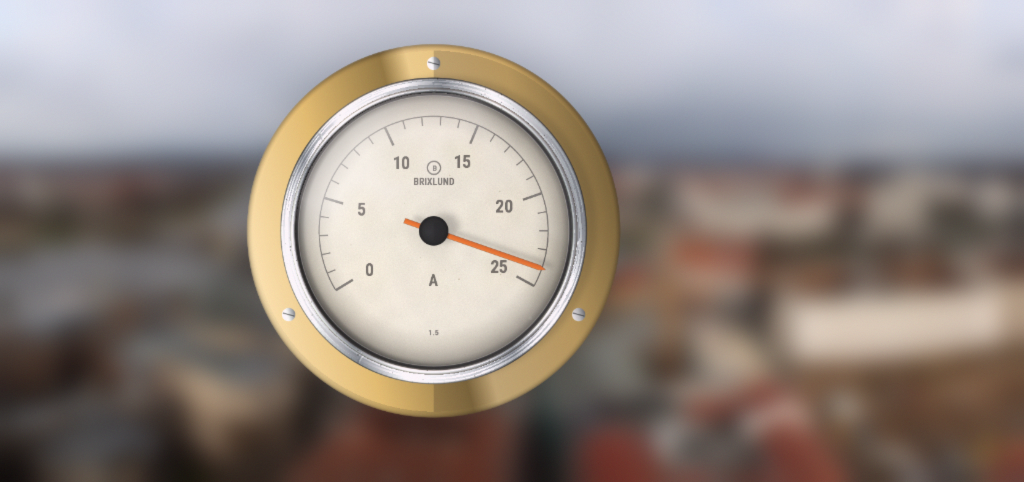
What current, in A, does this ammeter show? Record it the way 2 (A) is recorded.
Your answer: 24 (A)
